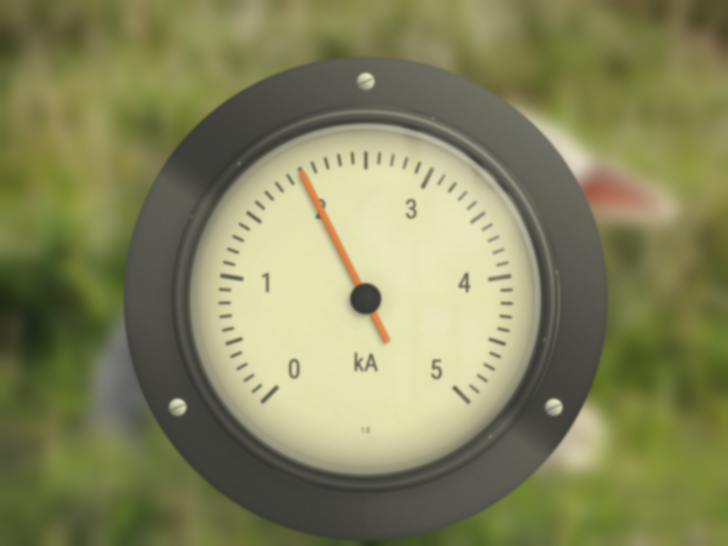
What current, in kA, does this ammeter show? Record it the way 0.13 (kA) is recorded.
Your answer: 2 (kA)
